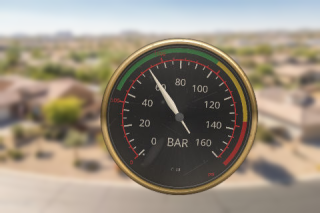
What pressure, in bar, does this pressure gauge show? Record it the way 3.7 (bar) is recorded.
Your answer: 60 (bar)
